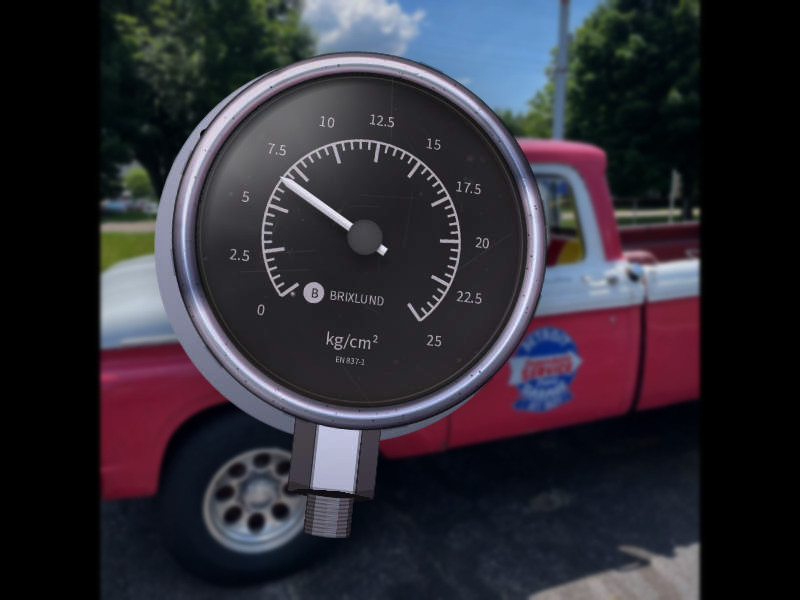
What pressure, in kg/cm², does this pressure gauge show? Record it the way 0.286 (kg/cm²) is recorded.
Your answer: 6.5 (kg/cm²)
